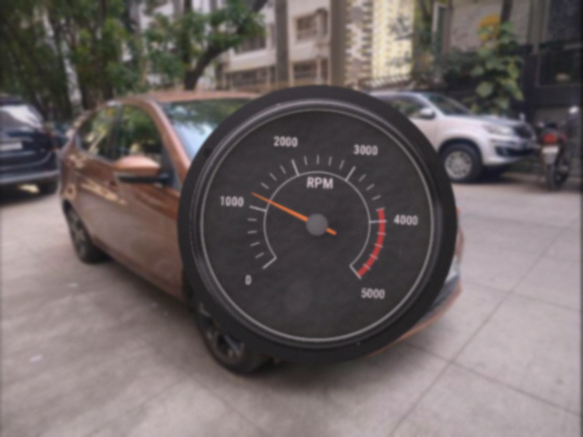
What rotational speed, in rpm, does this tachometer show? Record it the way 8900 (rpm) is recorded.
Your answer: 1200 (rpm)
